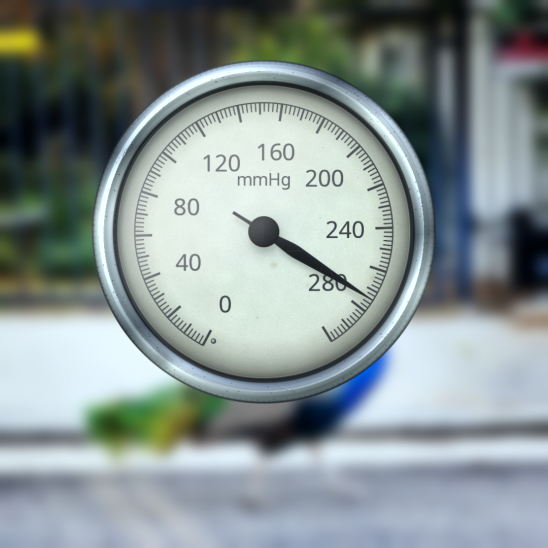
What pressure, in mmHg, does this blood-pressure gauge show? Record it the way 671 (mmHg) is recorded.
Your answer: 274 (mmHg)
